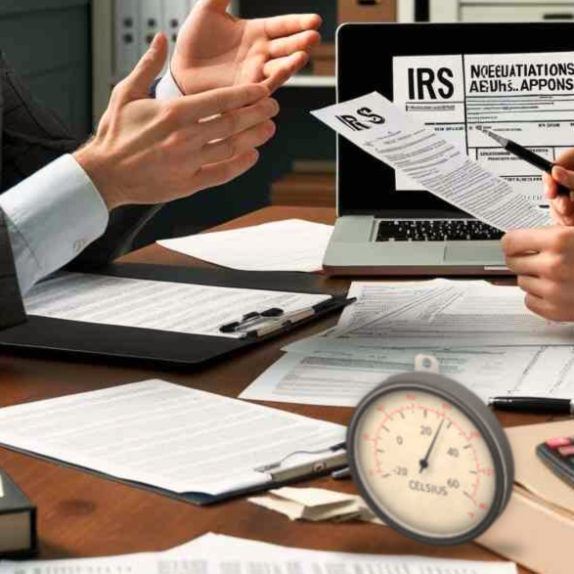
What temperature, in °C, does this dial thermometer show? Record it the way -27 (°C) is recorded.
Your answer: 27.5 (°C)
